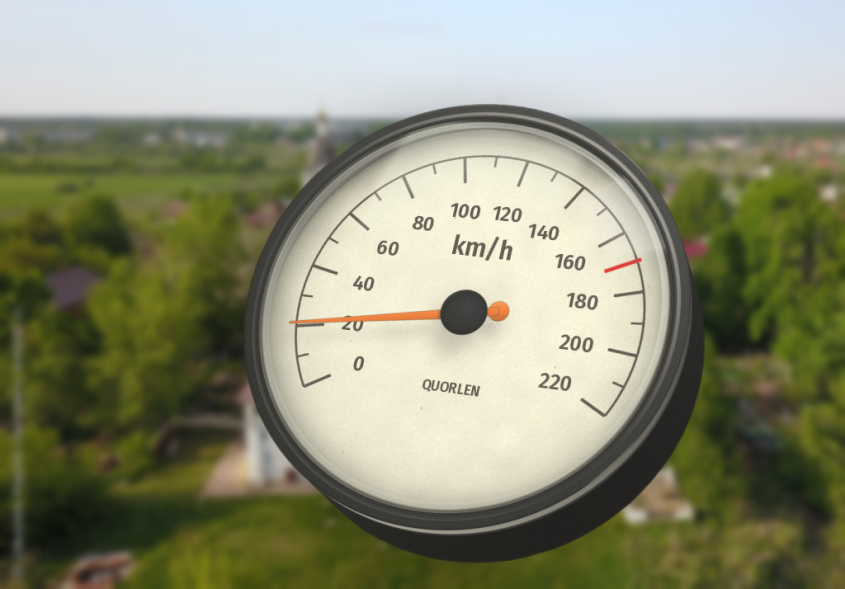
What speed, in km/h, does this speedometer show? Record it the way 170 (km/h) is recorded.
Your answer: 20 (km/h)
